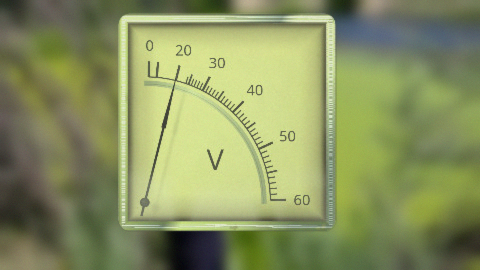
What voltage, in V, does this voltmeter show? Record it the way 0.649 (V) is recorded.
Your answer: 20 (V)
